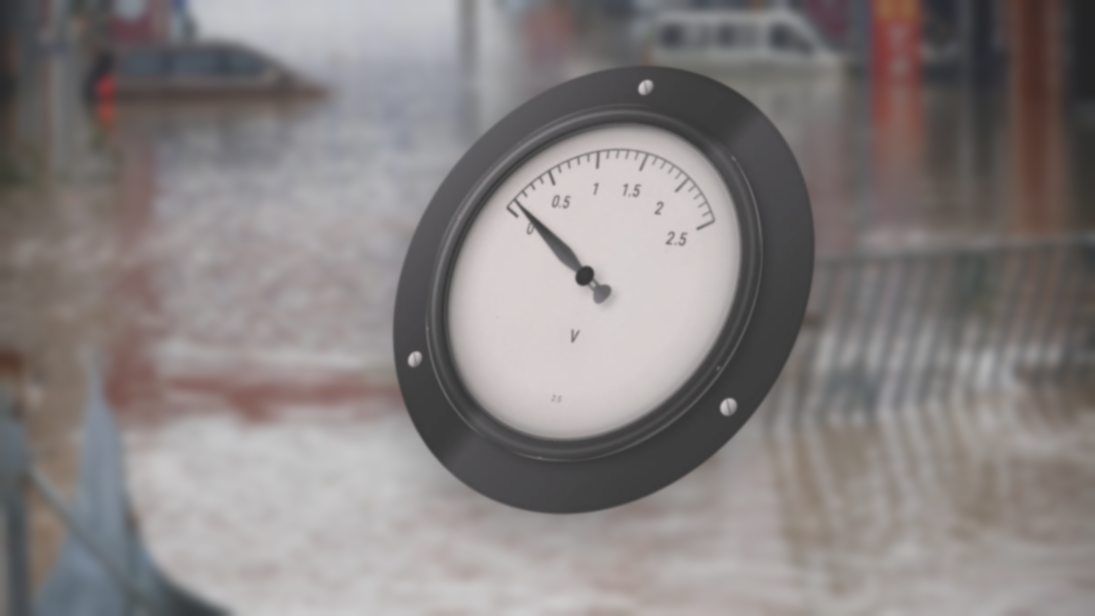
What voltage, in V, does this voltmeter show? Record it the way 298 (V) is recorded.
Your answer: 0.1 (V)
